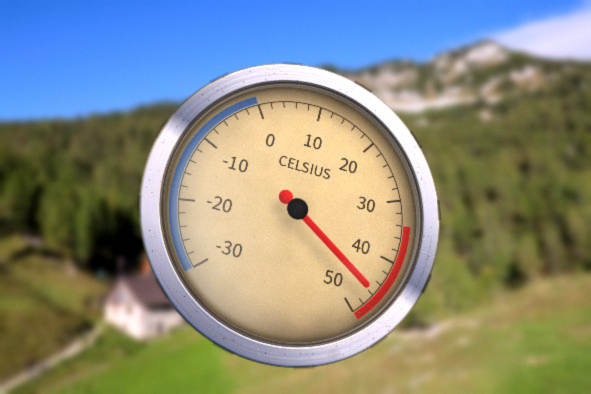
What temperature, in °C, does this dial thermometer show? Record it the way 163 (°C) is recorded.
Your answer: 46 (°C)
